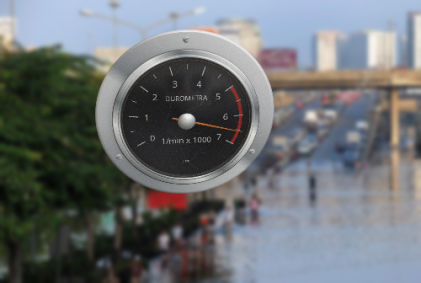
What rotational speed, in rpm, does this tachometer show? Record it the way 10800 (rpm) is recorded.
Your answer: 6500 (rpm)
